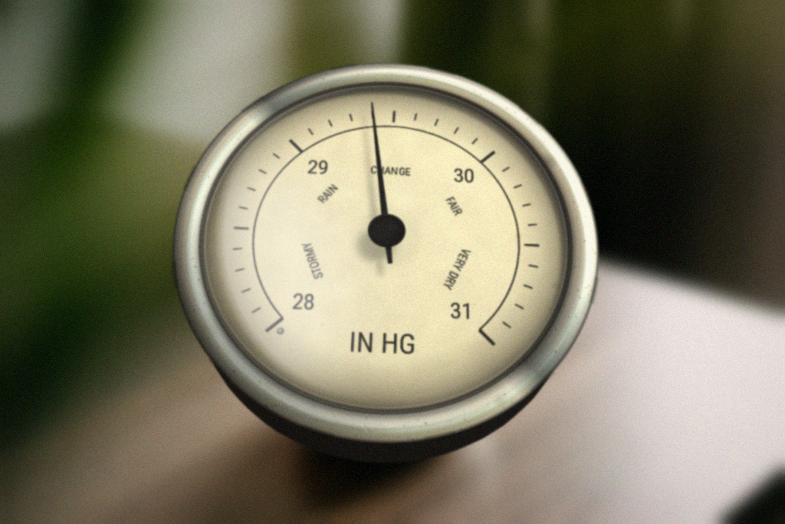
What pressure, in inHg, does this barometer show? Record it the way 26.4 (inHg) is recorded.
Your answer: 29.4 (inHg)
